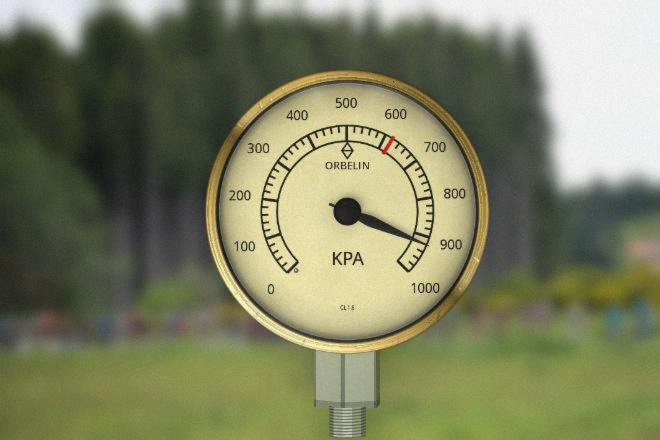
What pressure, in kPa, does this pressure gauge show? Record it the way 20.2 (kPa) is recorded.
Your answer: 920 (kPa)
